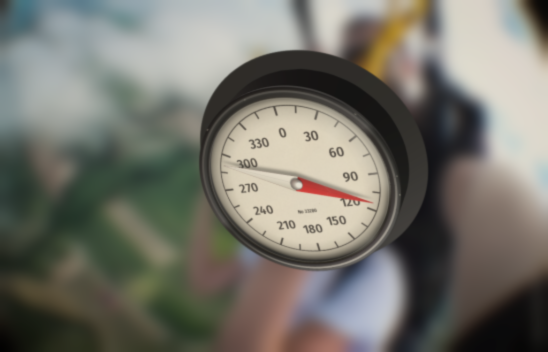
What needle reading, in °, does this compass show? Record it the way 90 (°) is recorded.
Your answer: 112.5 (°)
